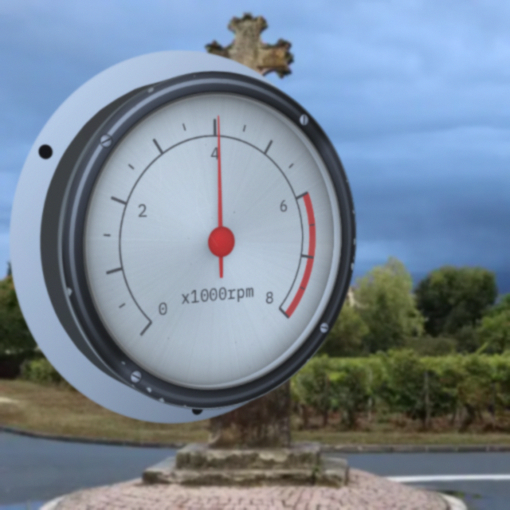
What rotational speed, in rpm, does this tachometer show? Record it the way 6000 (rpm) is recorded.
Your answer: 4000 (rpm)
